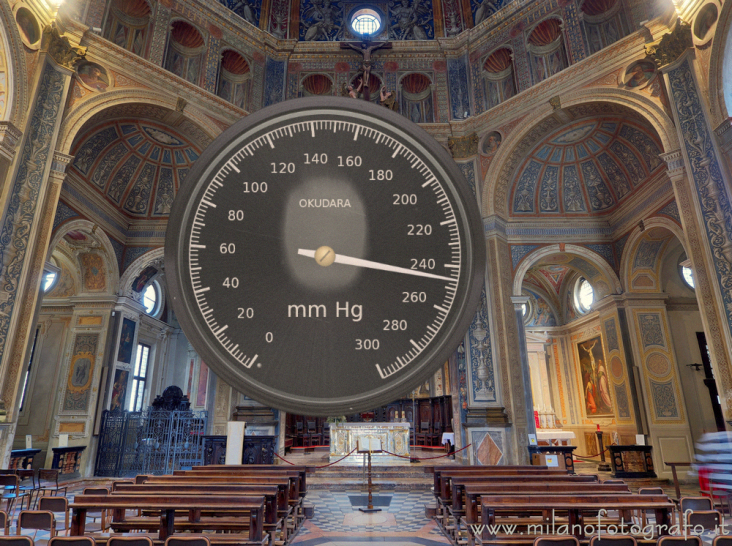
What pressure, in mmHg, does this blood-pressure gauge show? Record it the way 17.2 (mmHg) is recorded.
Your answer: 246 (mmHg)
